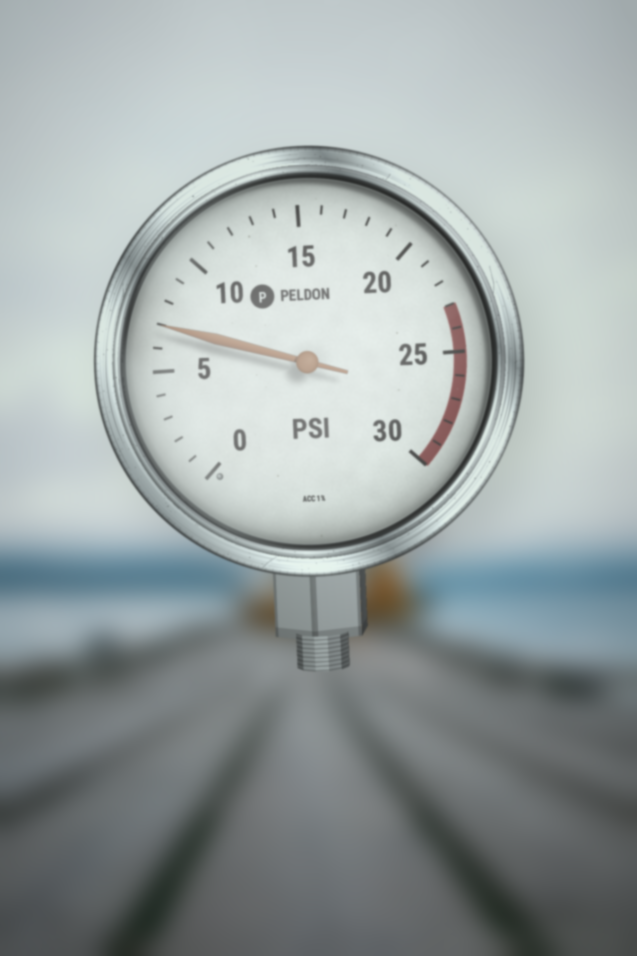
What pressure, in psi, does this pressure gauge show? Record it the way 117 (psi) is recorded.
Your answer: 7 (psi)
